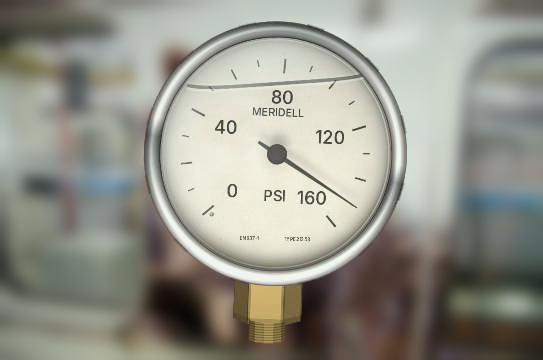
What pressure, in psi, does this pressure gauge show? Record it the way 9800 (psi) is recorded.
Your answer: 150 (psi)
